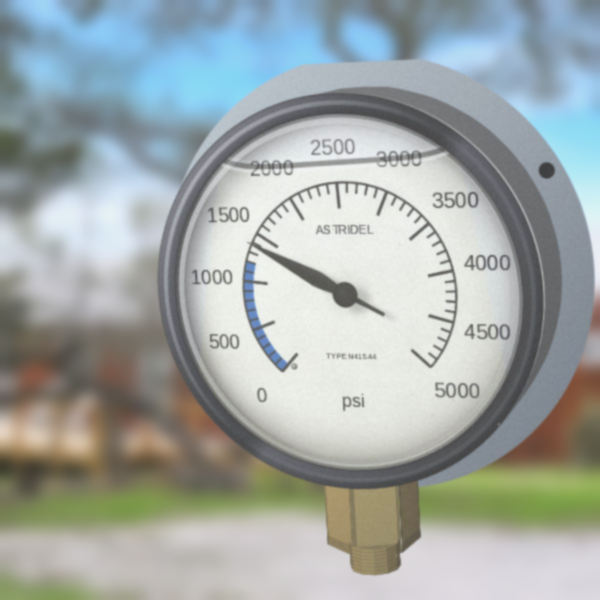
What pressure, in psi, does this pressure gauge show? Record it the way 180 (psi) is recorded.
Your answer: 1400 (psi)
